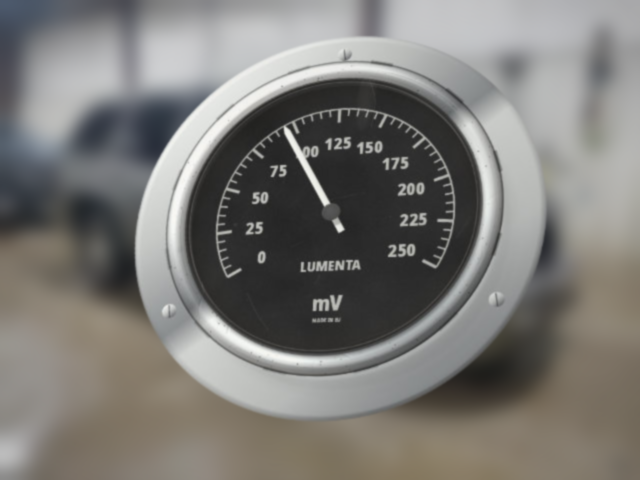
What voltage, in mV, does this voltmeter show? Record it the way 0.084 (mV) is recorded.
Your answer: 95 (mV)
